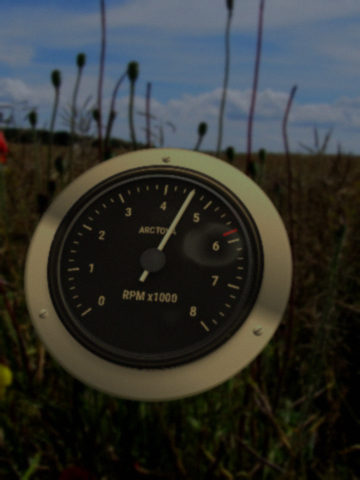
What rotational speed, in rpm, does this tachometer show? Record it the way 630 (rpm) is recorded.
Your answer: 4600 (rpm)
